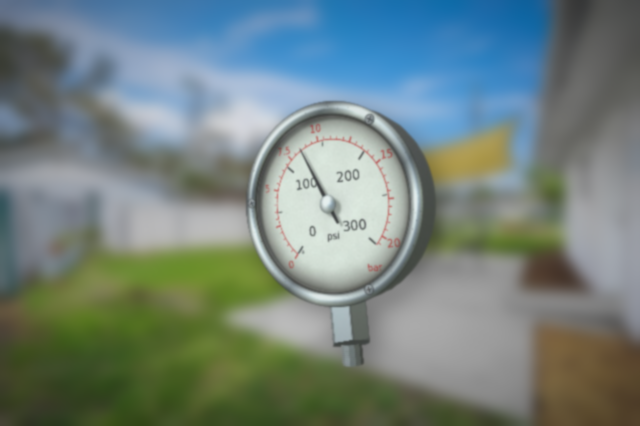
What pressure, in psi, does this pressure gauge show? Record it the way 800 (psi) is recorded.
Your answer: 125 (psi)
